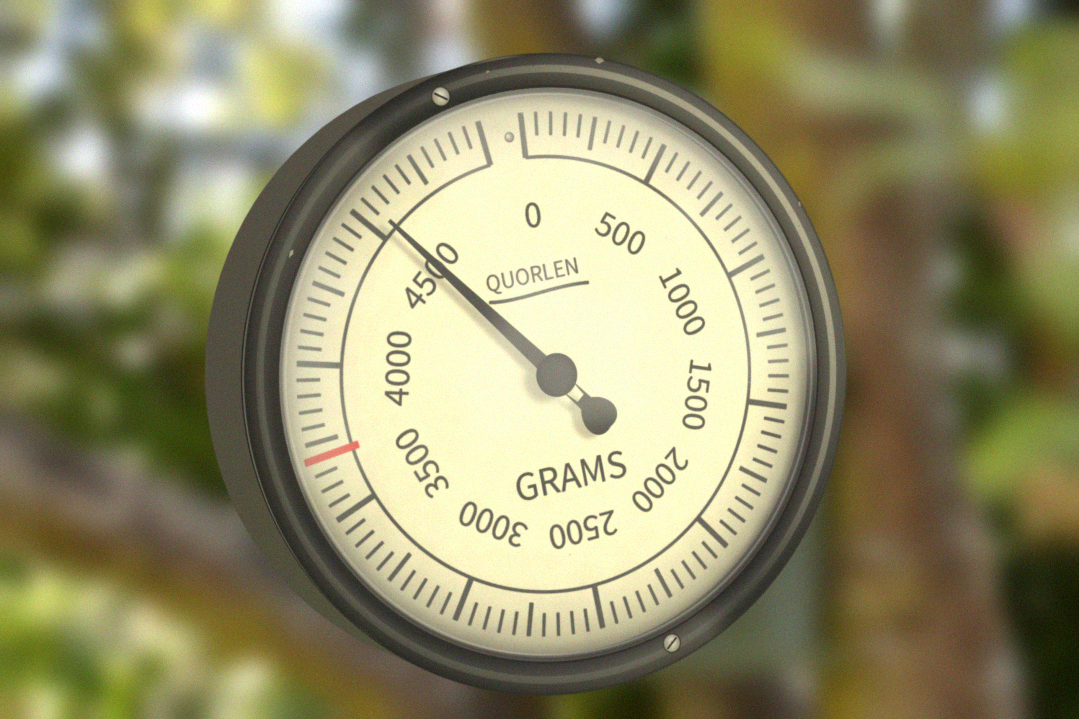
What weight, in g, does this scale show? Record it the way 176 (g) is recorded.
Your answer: 4550 (g)
